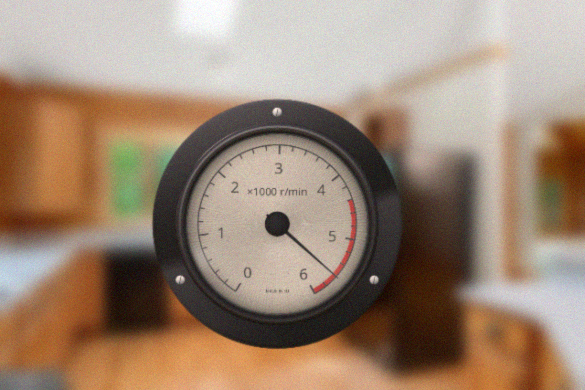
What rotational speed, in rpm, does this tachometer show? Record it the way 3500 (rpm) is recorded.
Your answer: 5600 (rpm)
